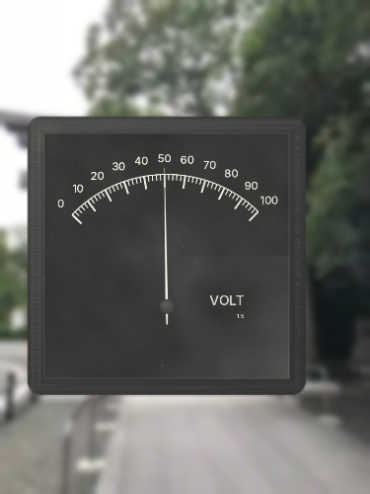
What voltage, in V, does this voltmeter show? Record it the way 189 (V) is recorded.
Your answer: 50 (V)
